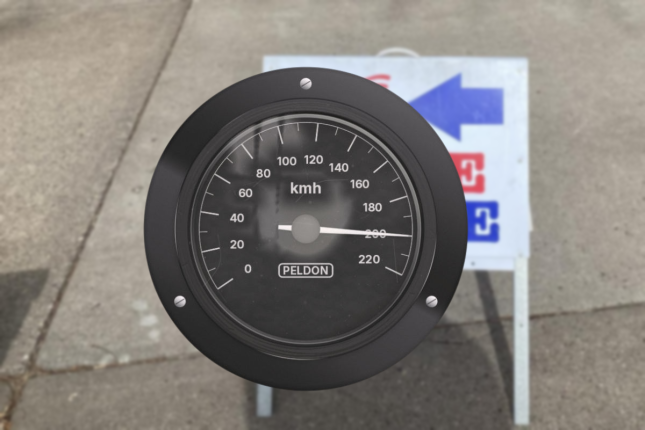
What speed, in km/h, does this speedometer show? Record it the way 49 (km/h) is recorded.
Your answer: 200 (km/h)
